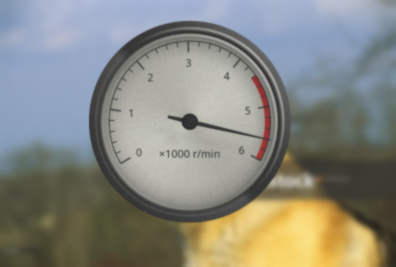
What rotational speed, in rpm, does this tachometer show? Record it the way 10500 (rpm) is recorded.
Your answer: 5600 (rpm)
